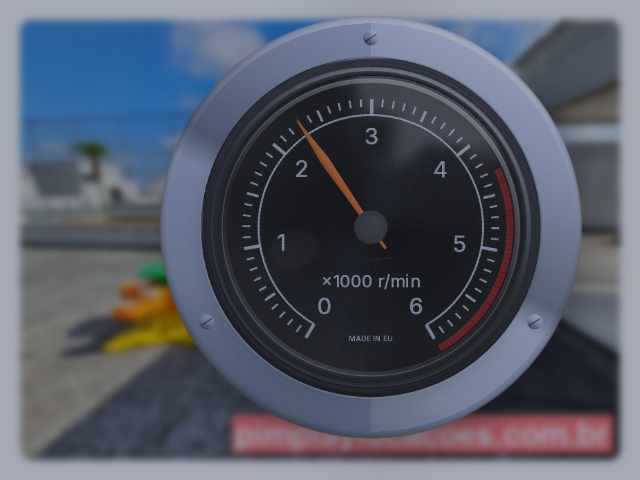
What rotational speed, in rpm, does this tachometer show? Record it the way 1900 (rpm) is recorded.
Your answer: 2300 (rpm)
